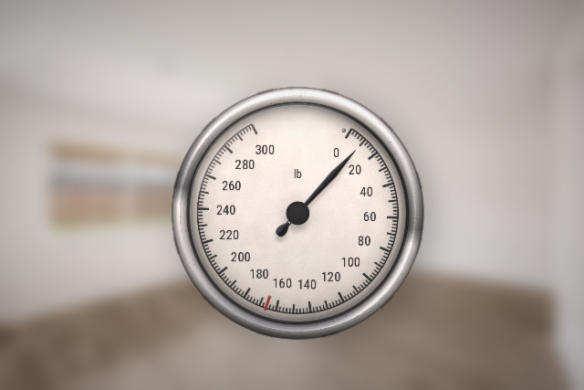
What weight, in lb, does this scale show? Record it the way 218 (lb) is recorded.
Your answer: 10 (lb)
